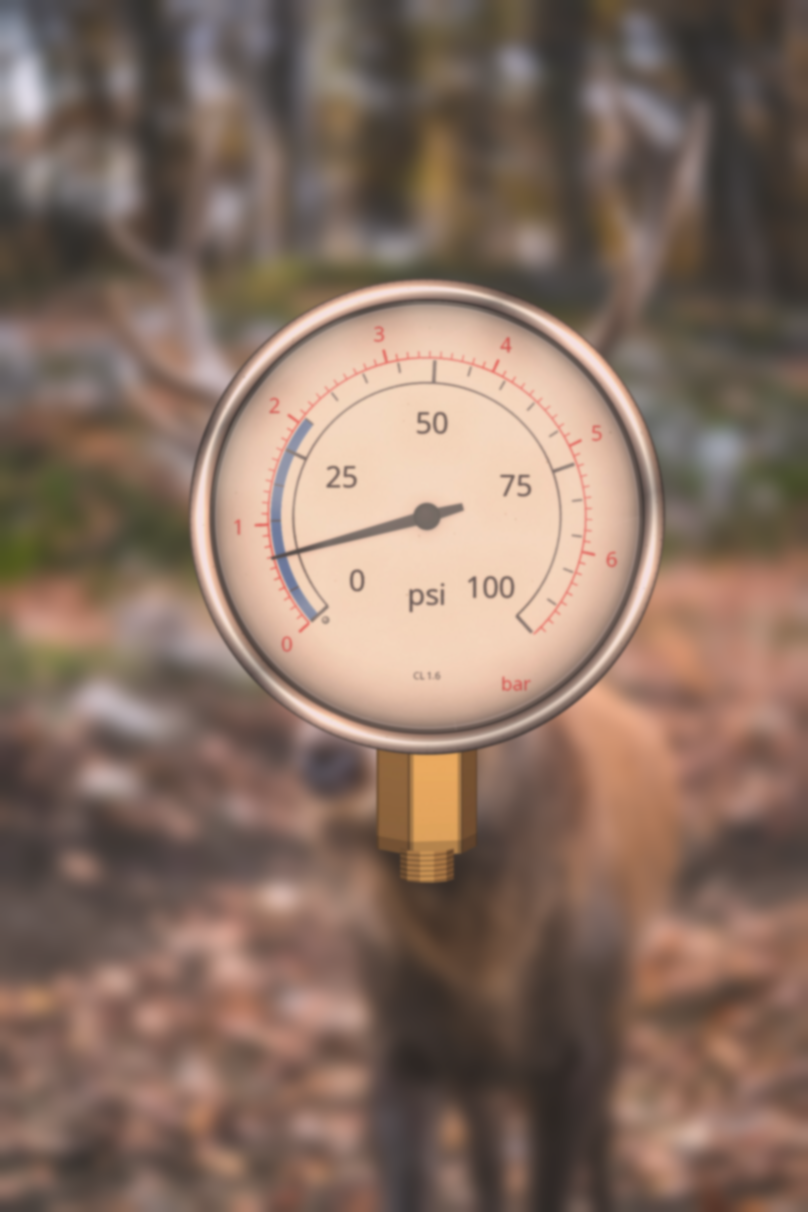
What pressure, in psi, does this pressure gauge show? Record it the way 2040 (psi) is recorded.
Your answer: 10 (psi)
